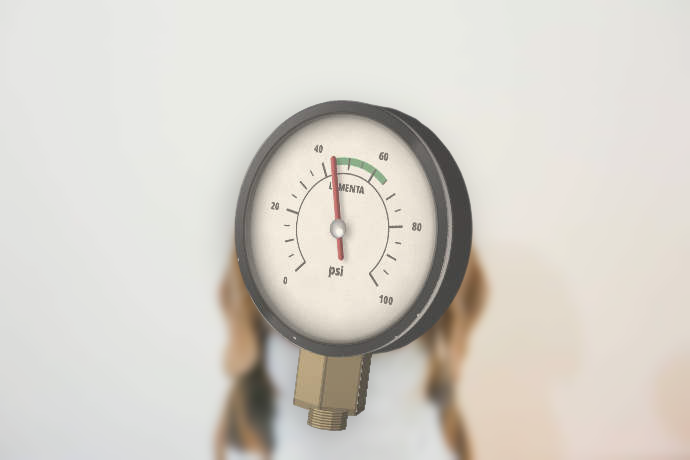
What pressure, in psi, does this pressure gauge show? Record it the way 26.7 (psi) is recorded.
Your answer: 45 (psi)
